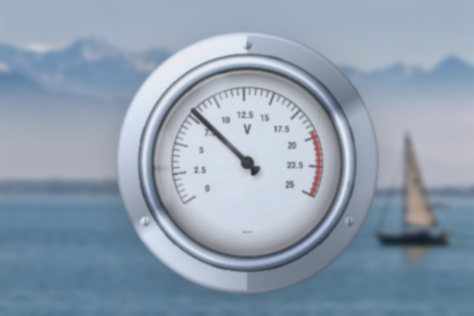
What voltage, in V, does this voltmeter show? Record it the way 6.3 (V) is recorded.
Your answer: 8 (V)
